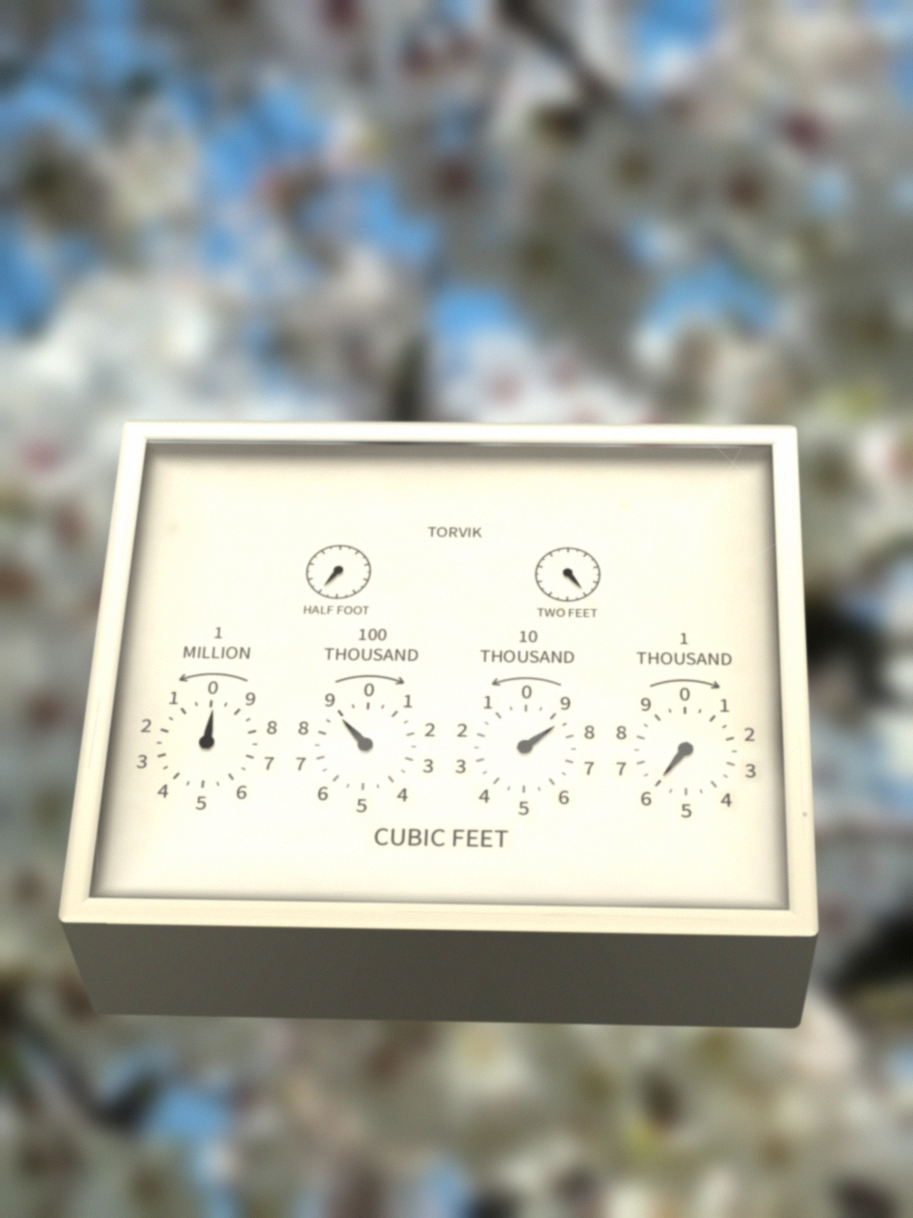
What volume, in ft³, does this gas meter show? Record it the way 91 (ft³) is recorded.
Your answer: 988600 (ft³)
